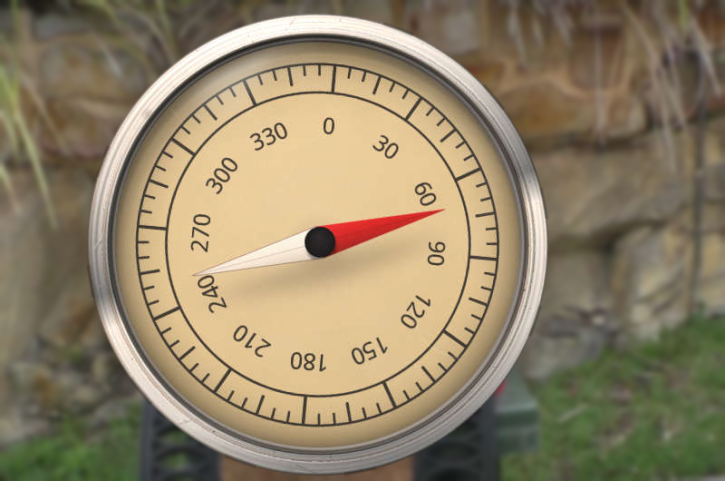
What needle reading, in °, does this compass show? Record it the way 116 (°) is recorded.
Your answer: 70 (°)
